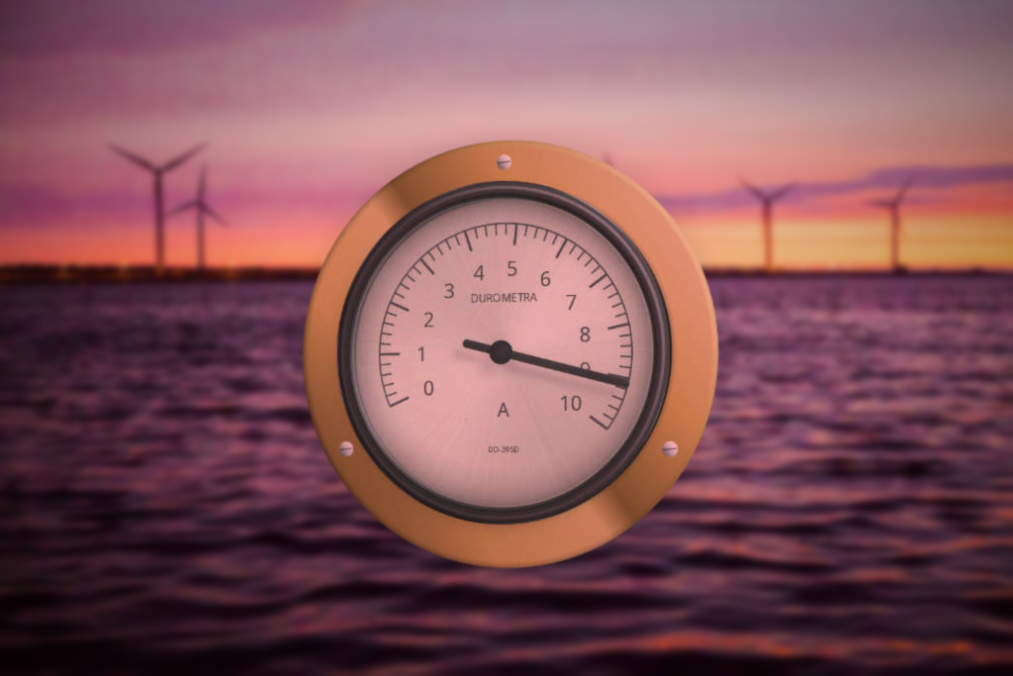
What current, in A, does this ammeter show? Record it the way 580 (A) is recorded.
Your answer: 9.1 (A)
